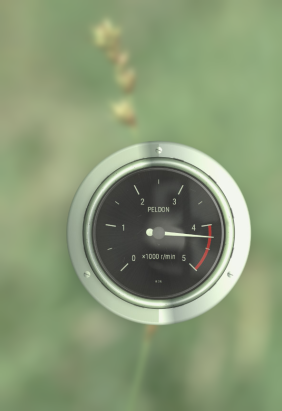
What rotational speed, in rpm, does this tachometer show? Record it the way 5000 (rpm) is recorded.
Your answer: 4250 (rpm)
